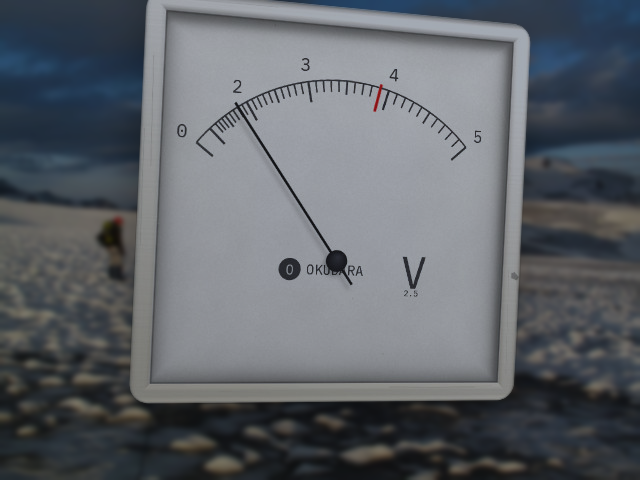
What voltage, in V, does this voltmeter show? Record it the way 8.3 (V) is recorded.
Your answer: 1.8 (V)
